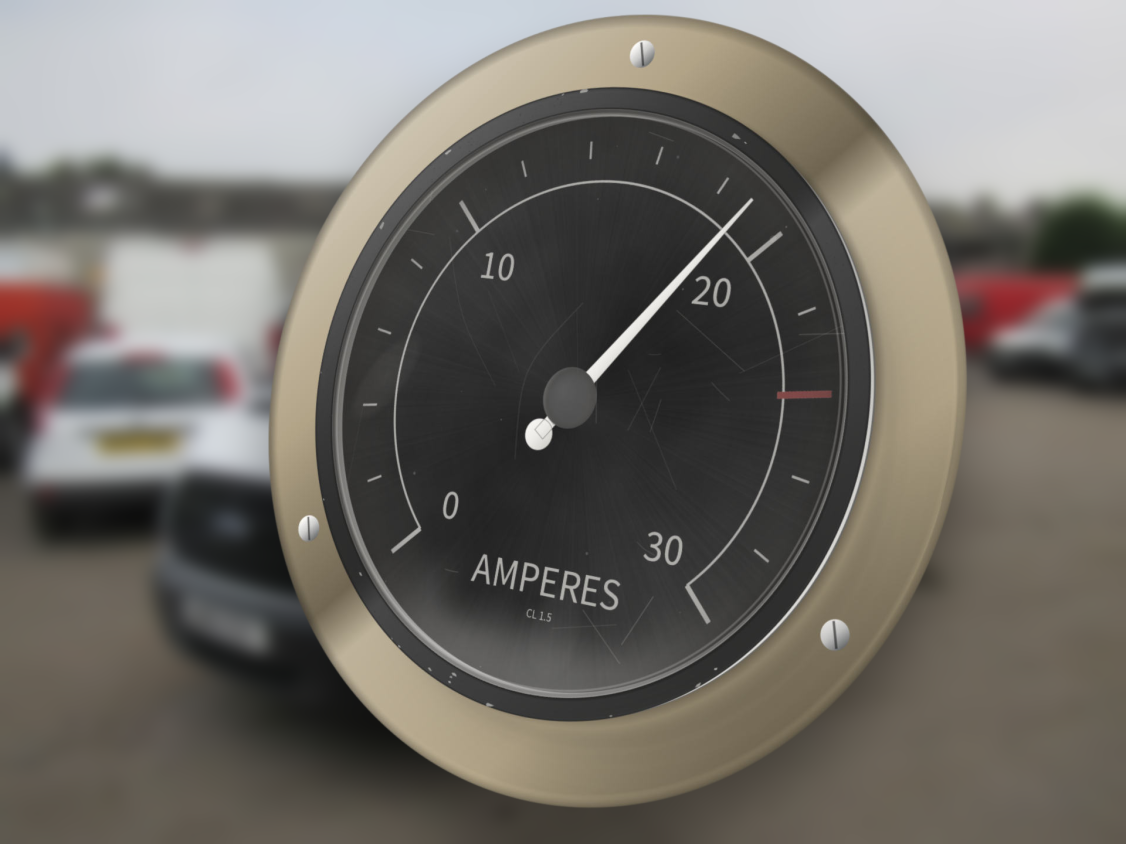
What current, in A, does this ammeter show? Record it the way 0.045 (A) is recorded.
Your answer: 19 (A)
